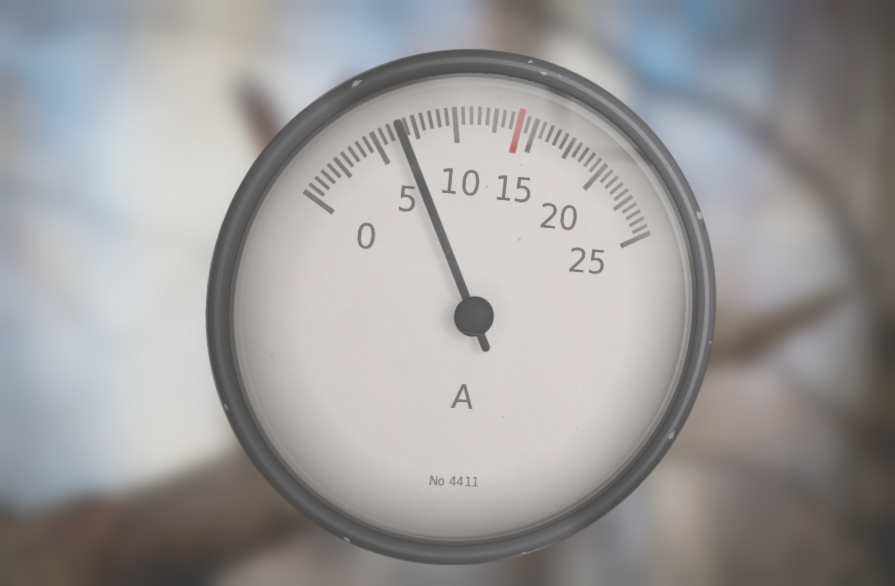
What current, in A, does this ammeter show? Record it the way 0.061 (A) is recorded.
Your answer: 6.5 (A)
